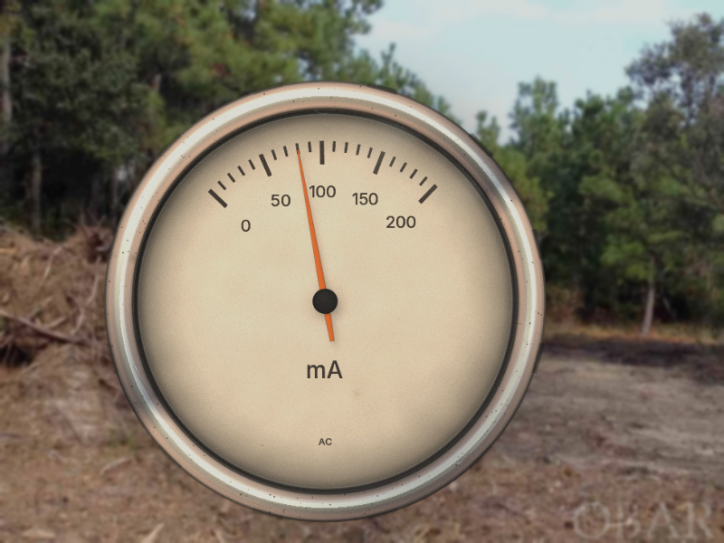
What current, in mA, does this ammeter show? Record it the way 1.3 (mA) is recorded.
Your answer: 80 (mA)
